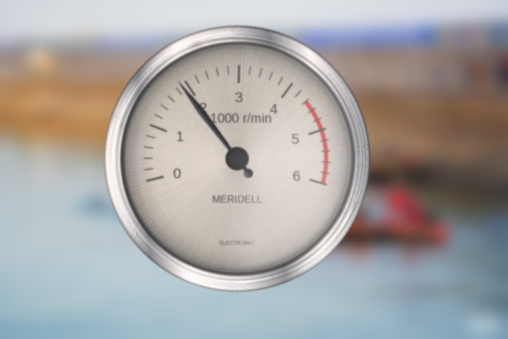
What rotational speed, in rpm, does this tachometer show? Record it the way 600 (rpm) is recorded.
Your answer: 1900 (rpm)
